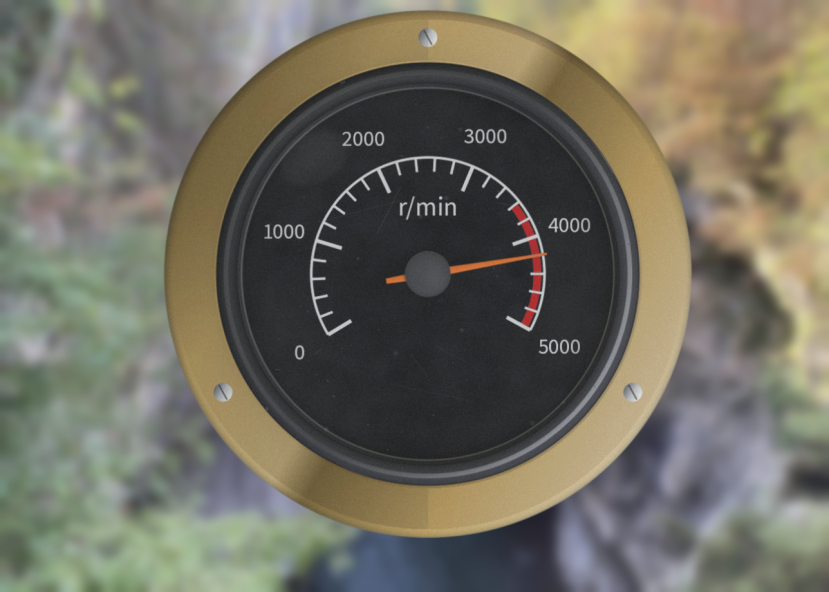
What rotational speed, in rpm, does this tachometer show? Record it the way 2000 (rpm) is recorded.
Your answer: 4200 (rpm)
